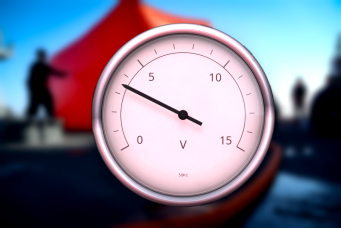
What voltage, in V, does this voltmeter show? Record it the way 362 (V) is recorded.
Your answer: 3.5 (V)
